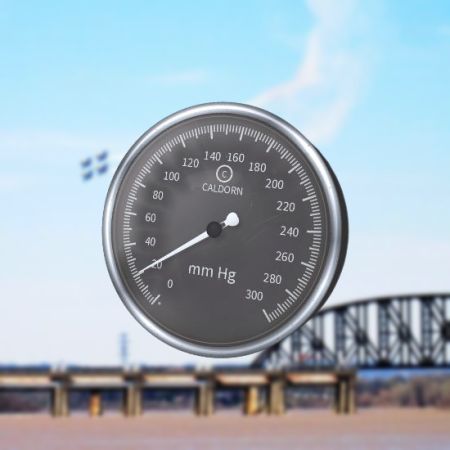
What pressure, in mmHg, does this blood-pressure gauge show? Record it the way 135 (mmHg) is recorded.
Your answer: 20 (mmHg)
